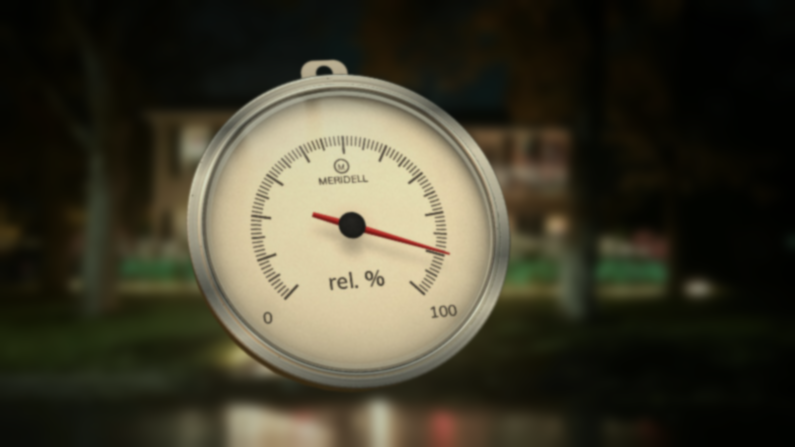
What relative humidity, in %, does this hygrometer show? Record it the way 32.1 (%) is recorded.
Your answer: 90 (%)
